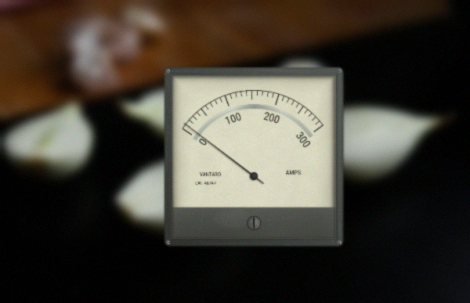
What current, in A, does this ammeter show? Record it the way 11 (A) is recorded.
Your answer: 10 (A)
